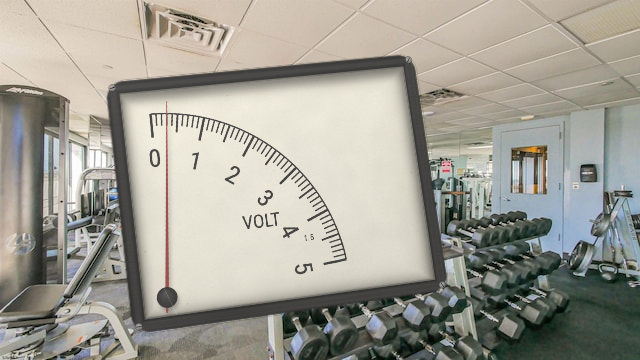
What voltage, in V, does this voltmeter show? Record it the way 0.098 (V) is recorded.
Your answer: 0.3 (V)
